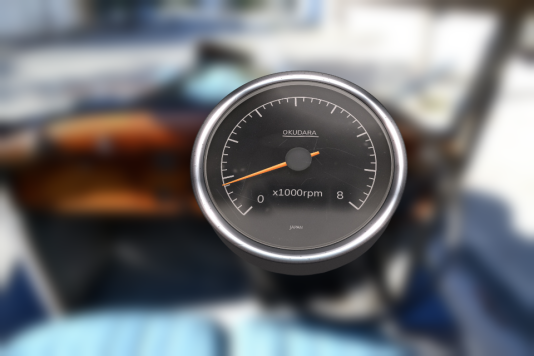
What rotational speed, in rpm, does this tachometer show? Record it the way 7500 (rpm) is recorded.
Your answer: 800 (rpm)
